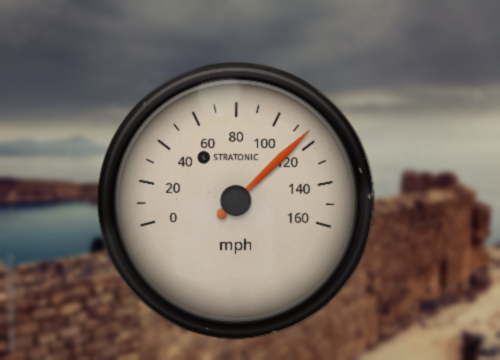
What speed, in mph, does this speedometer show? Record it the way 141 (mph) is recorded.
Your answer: 115 (mph)
